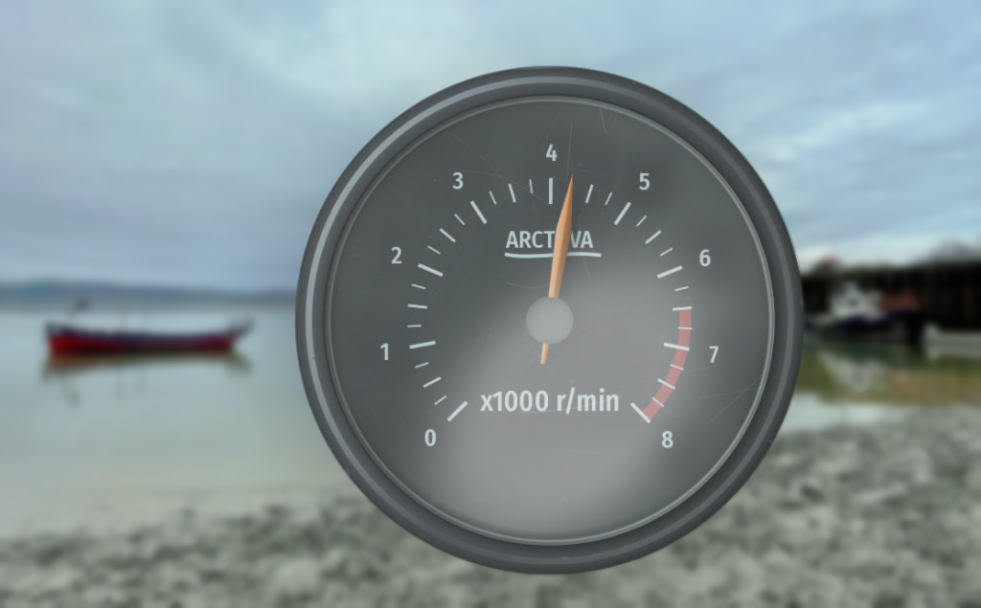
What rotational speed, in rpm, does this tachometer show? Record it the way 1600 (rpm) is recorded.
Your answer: 4250 (rpm)
